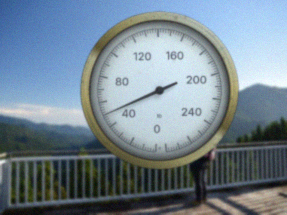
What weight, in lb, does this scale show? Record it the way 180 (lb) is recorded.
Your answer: 50 (lb)
